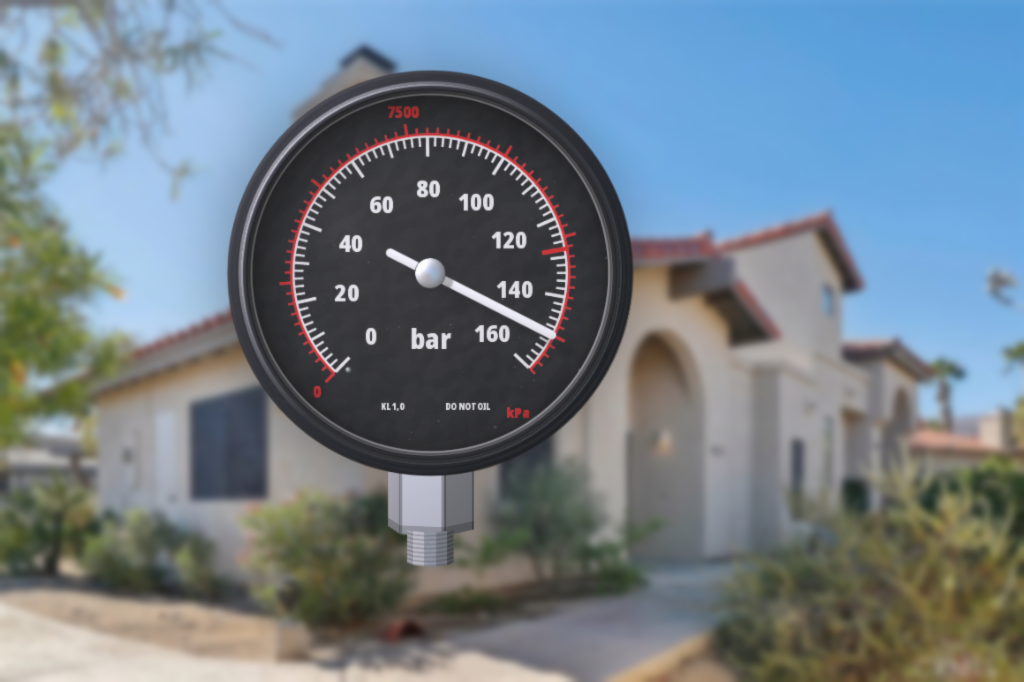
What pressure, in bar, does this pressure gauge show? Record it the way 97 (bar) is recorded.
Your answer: 150 (bar)
